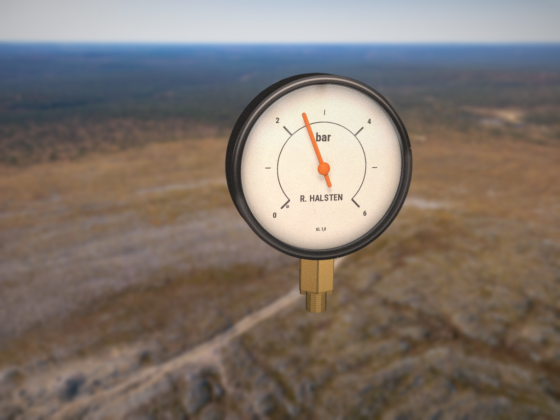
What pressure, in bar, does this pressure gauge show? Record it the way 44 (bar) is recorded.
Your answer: 2.5 (bar)
